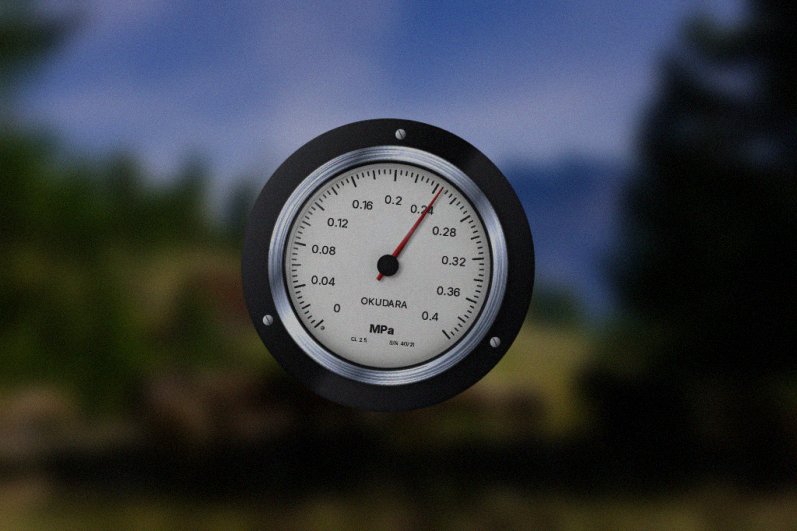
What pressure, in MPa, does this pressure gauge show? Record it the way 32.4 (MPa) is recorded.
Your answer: 0.245 (MPa)
